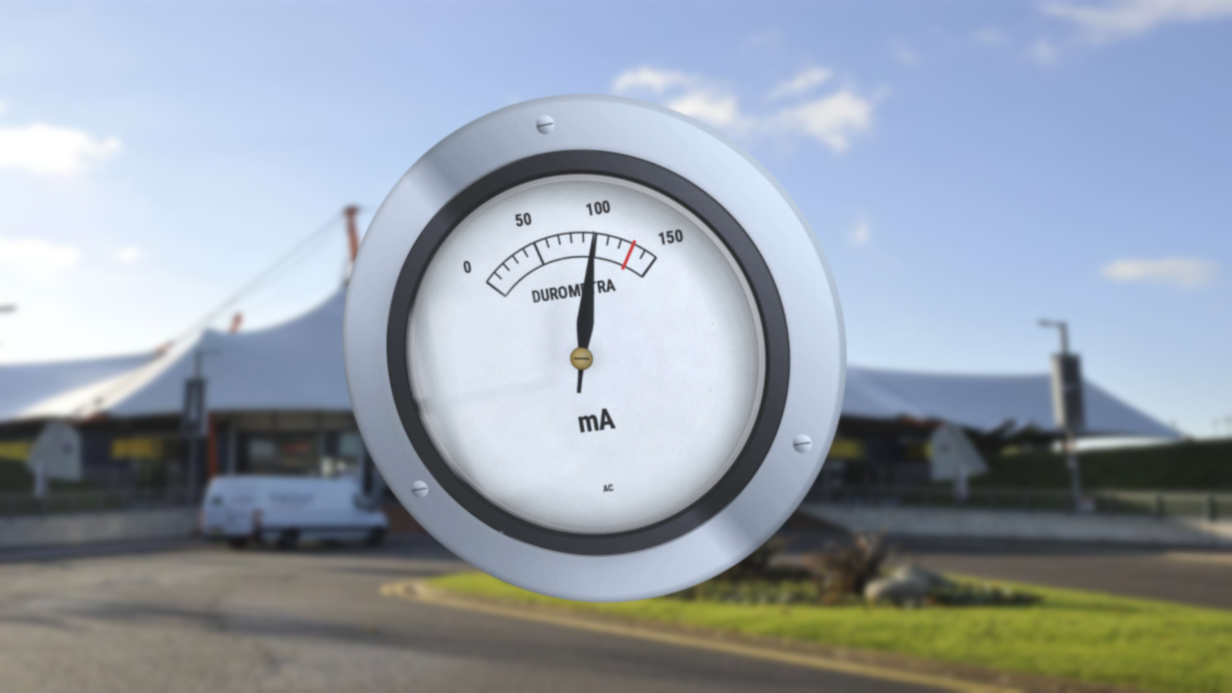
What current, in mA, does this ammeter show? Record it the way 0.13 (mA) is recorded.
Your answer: 100 (mA)
